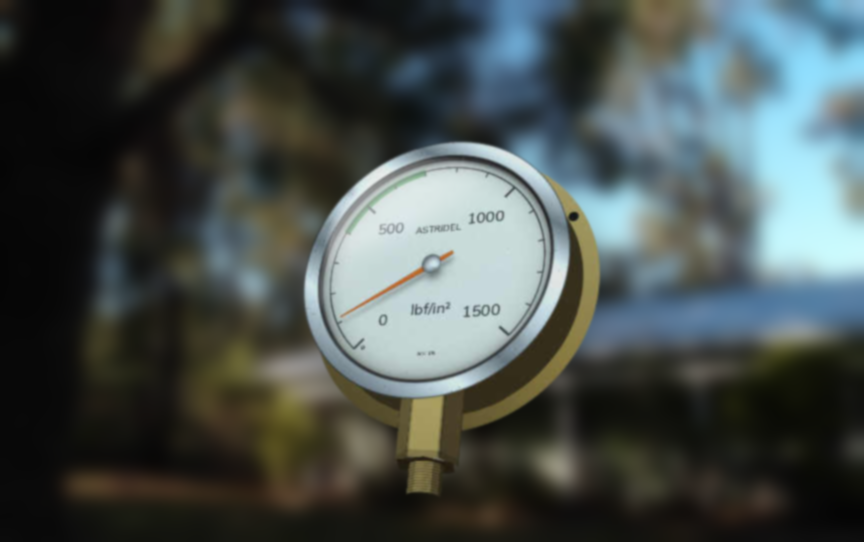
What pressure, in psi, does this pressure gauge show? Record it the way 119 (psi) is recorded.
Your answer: 100 (psi)
